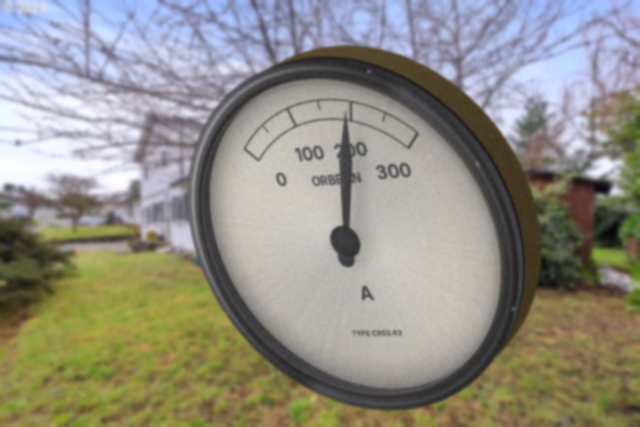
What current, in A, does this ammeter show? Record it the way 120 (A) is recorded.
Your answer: 200 (A)
